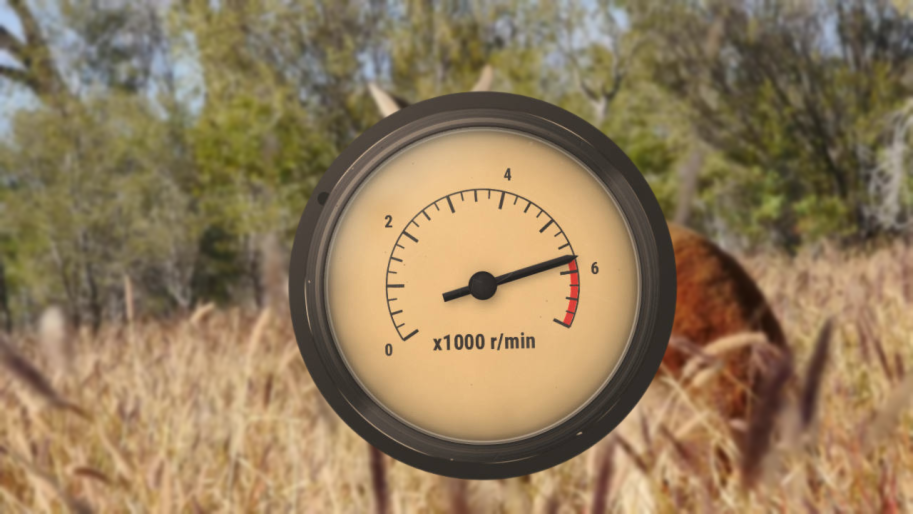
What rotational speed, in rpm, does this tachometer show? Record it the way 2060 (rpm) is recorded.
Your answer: 5750 (rpm)
